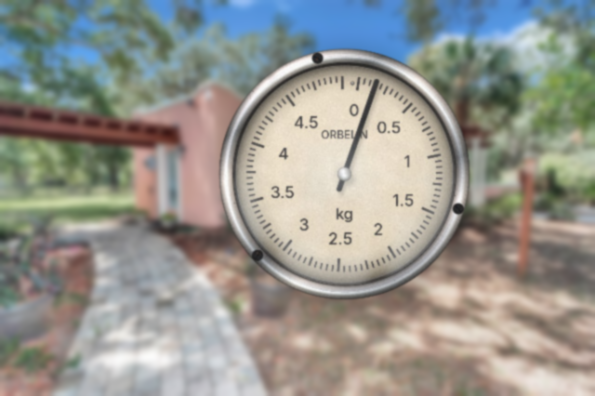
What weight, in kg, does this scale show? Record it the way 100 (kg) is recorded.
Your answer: 0.15 (kg)
